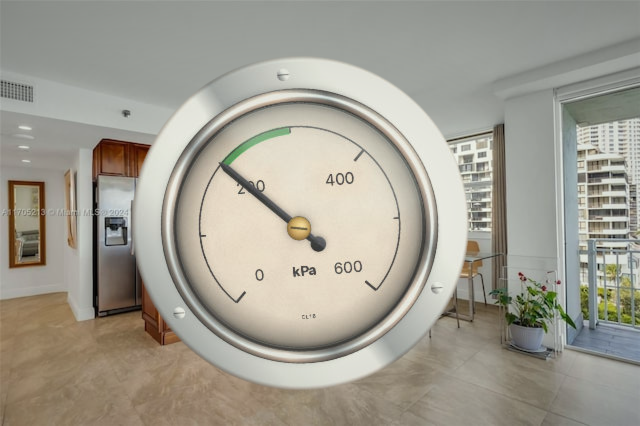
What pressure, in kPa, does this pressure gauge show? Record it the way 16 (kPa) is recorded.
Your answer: 200 (kPa)
